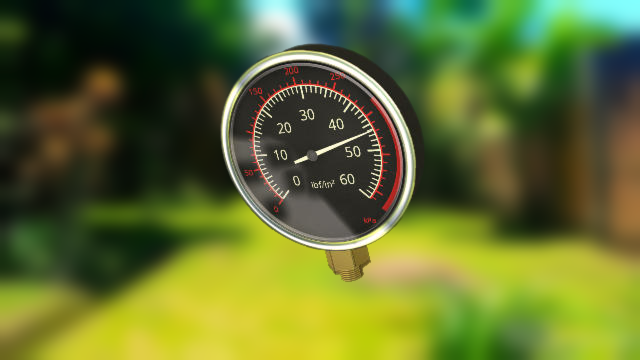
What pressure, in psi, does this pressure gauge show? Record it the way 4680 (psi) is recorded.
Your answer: 46 (psi)
